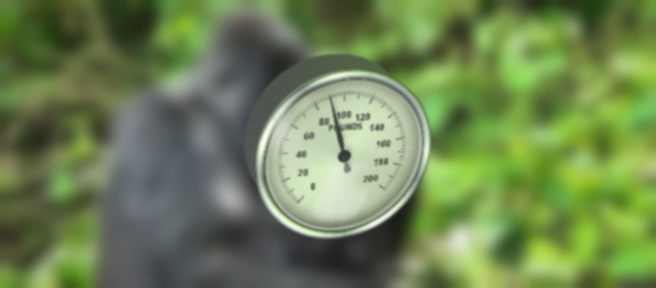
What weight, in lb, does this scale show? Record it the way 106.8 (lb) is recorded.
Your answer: 90 (lb)
